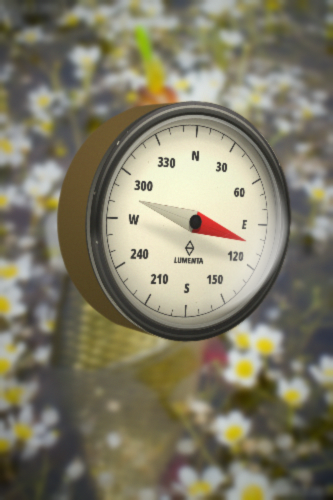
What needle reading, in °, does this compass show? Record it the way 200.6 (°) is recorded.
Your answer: 105 (°)
